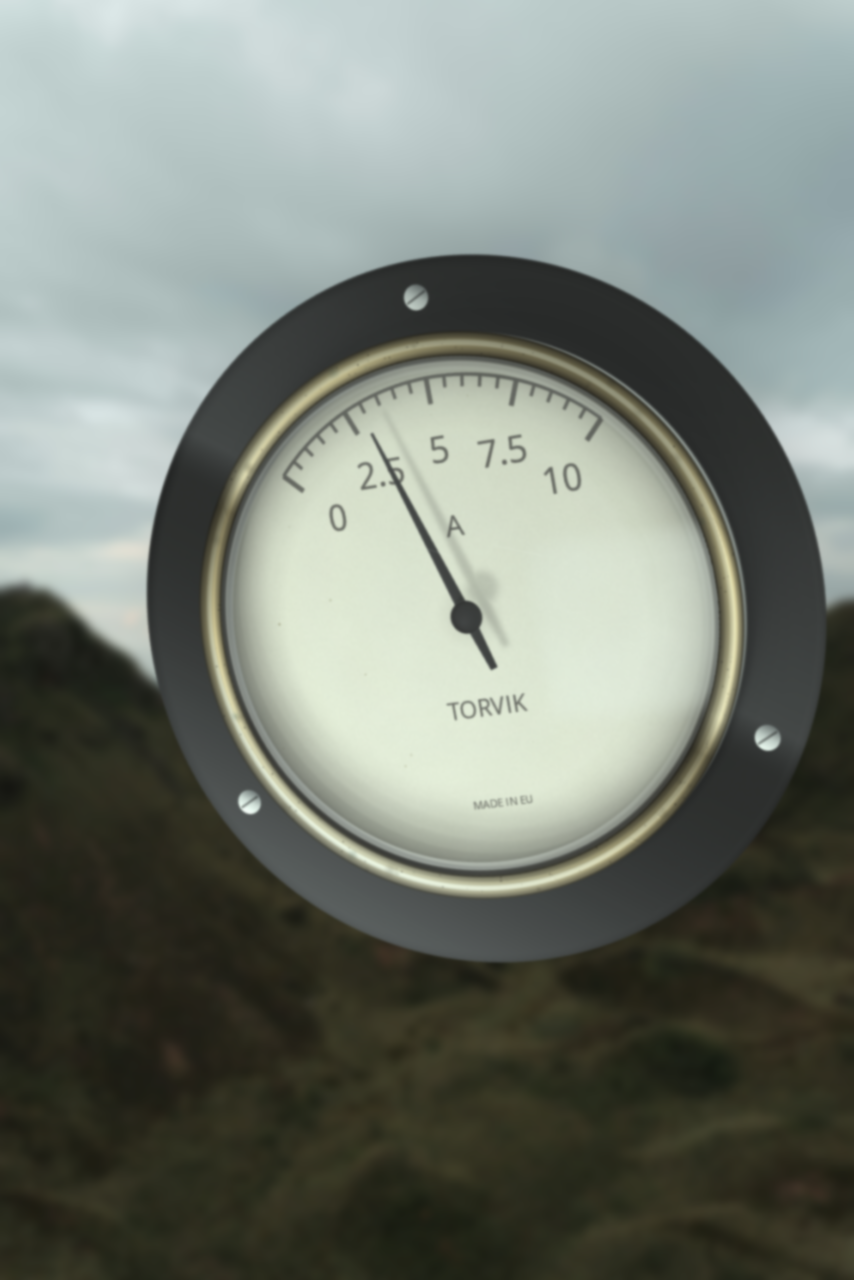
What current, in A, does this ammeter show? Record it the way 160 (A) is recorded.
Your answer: 3 (A)
